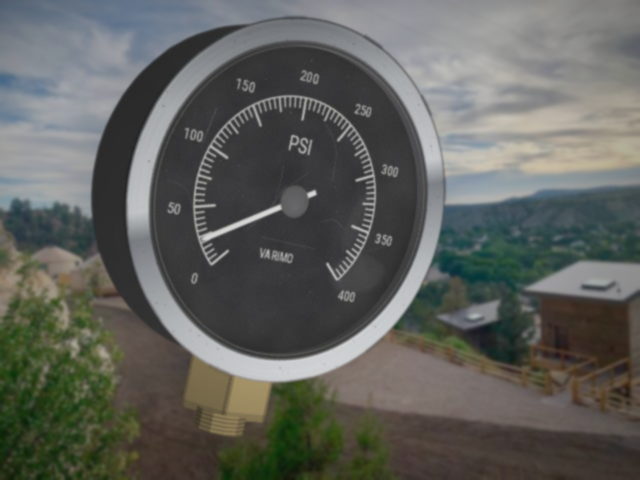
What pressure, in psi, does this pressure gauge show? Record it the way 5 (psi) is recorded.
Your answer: 25 (psi)
